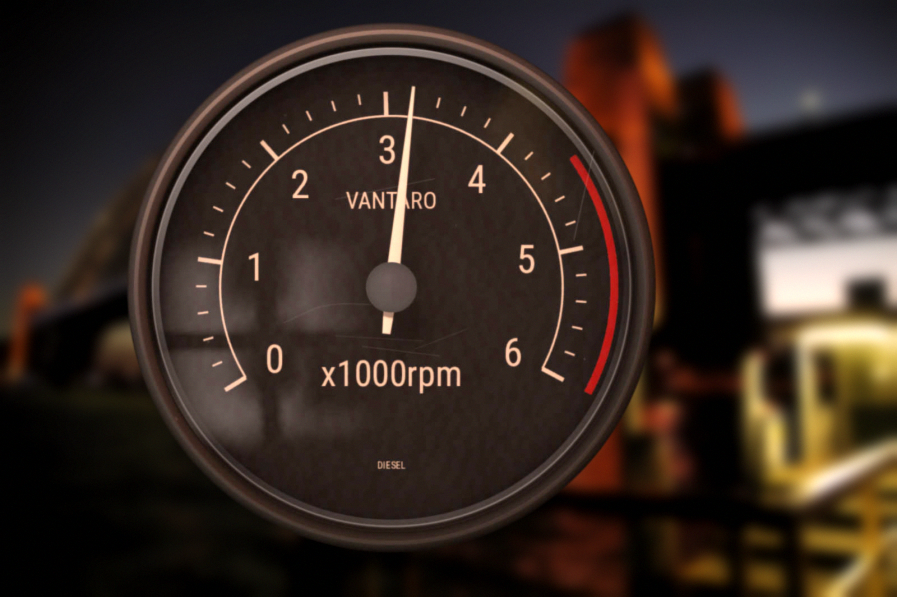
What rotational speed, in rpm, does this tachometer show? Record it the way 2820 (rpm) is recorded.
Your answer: 3200 (rpm)
